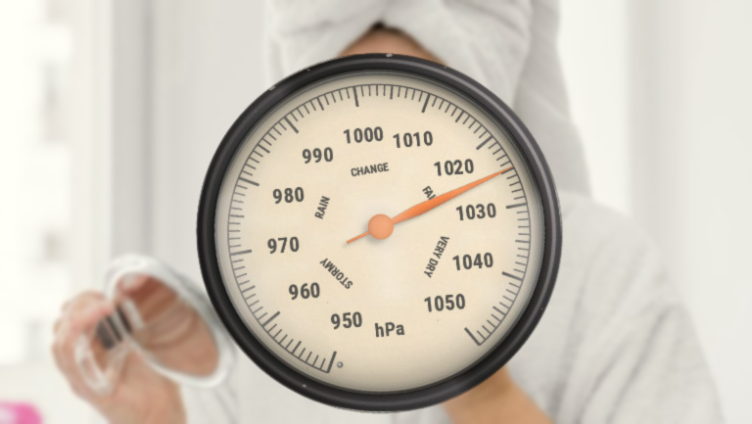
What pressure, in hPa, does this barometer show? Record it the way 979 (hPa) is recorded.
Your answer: 1025 (hPa)
